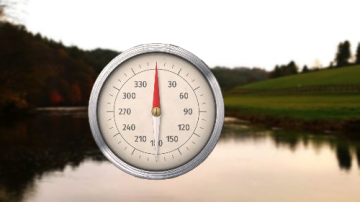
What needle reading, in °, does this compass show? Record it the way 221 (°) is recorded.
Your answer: 0 (°)
